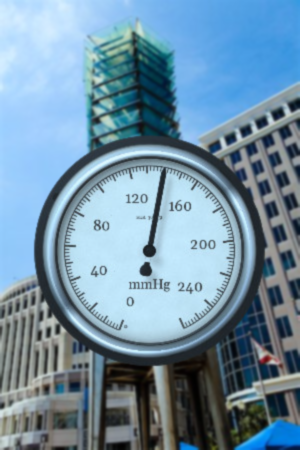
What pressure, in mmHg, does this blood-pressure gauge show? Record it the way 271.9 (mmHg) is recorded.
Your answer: 140 (mmHg)
